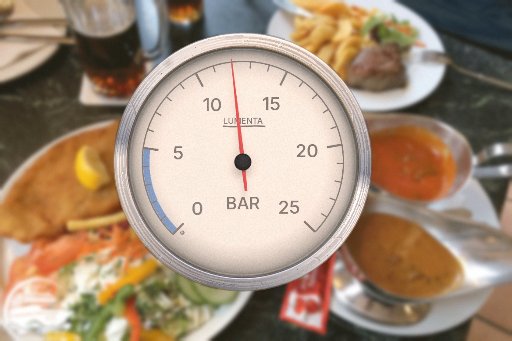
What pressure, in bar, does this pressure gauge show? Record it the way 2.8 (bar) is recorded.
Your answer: 12 (bar)
